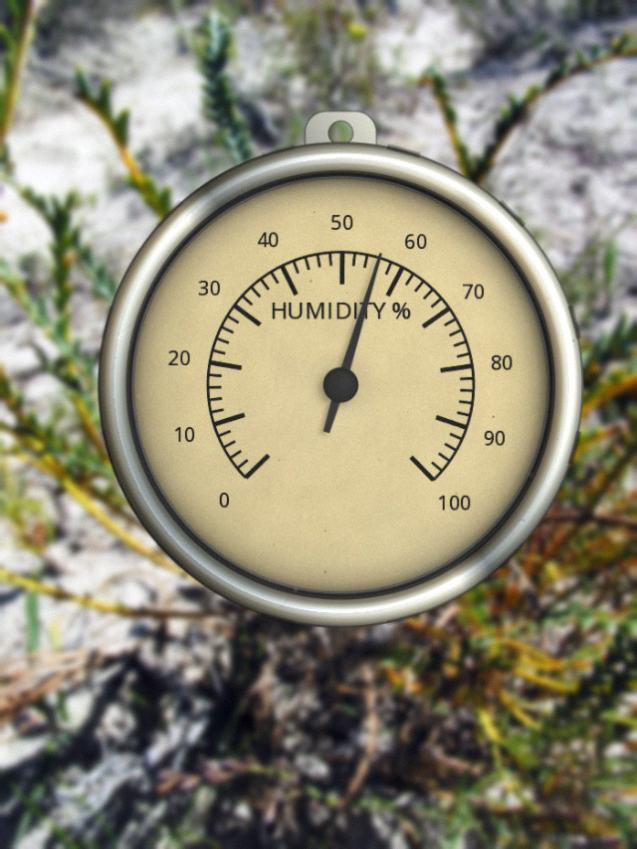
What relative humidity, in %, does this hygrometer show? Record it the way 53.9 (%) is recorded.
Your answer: 56 (%)
